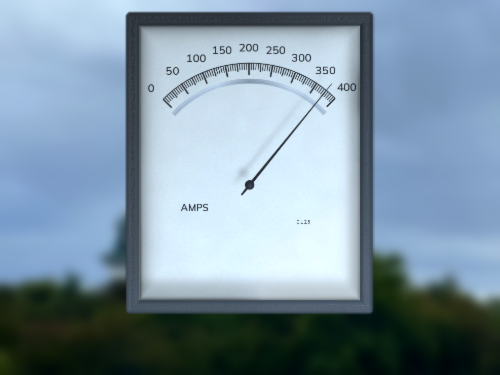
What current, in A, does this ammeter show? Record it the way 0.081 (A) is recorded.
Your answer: 375 (A)
